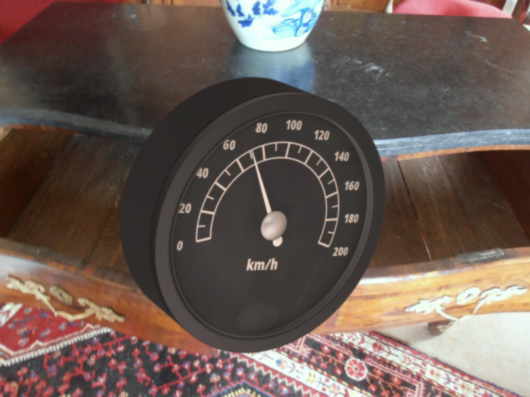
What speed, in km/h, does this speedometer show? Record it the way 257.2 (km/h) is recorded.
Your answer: 70 (km/h)
